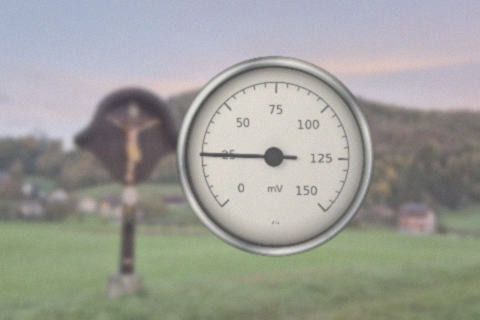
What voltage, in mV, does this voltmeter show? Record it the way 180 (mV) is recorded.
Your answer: 25 (mV)
